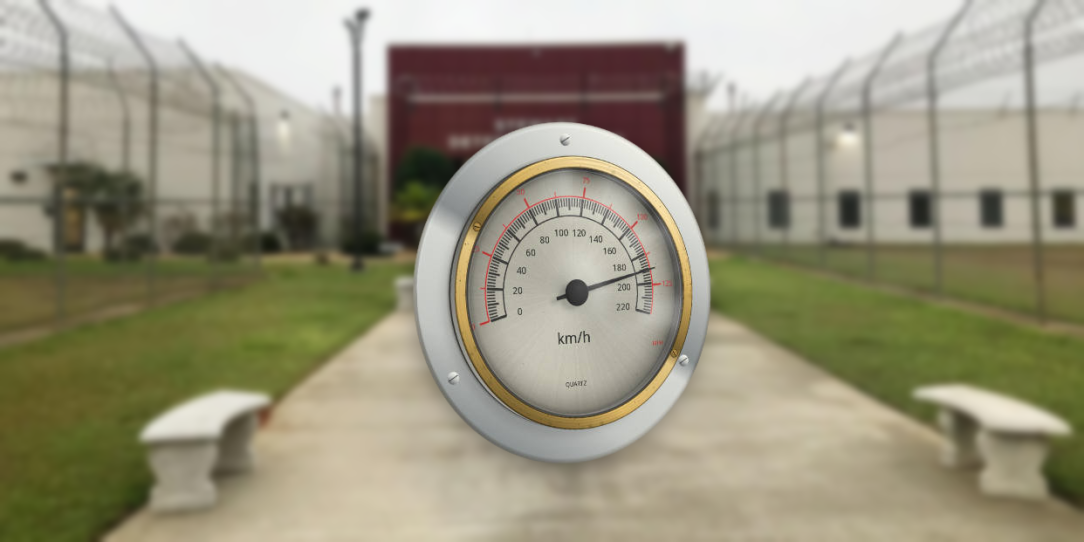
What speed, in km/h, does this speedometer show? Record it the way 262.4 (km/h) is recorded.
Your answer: 190 (km/h)
